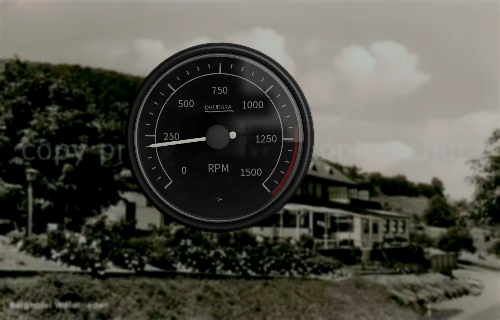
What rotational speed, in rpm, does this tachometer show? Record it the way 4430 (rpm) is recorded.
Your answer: 200 (rpm)
